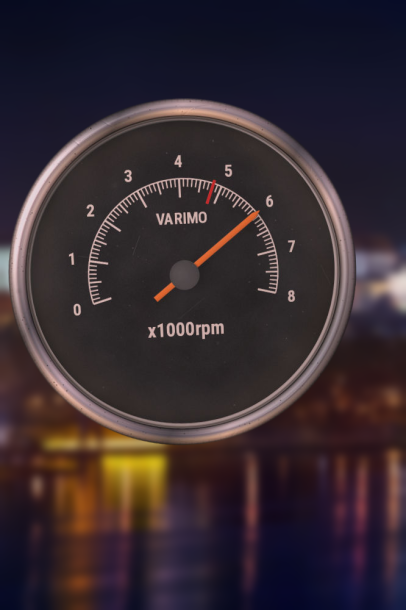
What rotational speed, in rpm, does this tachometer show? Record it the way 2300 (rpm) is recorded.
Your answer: 6000 (rpm)
